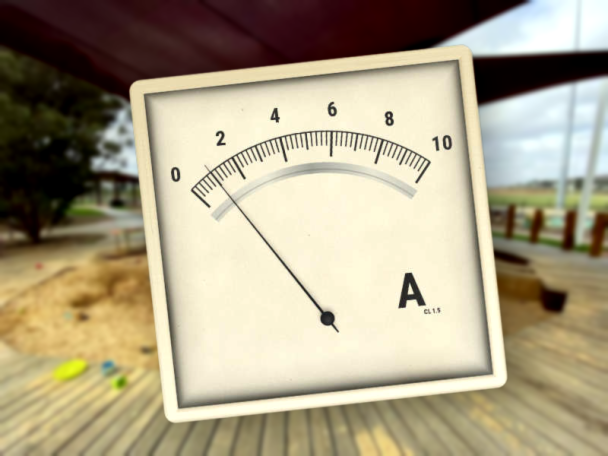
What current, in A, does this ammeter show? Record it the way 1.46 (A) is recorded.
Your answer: 1 (A)
